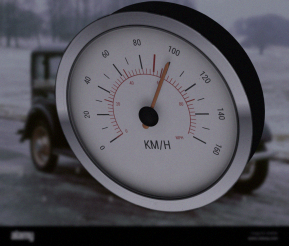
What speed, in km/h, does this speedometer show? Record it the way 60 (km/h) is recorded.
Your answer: 100 (km/h)
